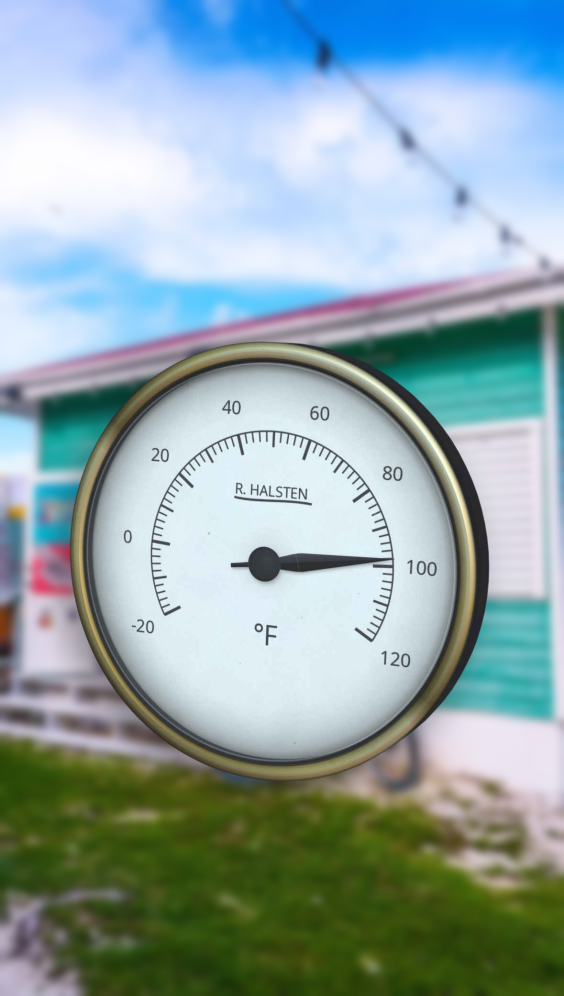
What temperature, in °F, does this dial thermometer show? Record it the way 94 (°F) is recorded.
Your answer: 98 (°F)
